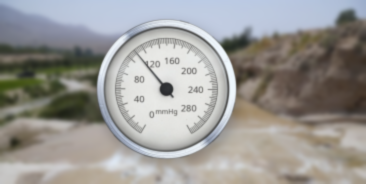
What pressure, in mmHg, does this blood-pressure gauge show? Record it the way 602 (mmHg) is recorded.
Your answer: 110 (mmHg)
